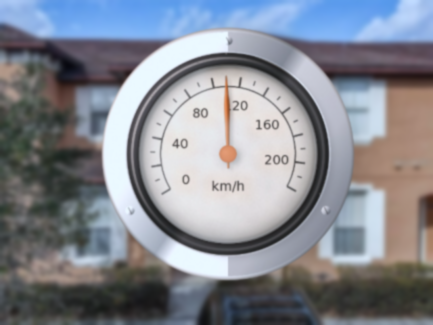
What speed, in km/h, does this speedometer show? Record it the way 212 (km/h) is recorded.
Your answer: 110 (km/h)
